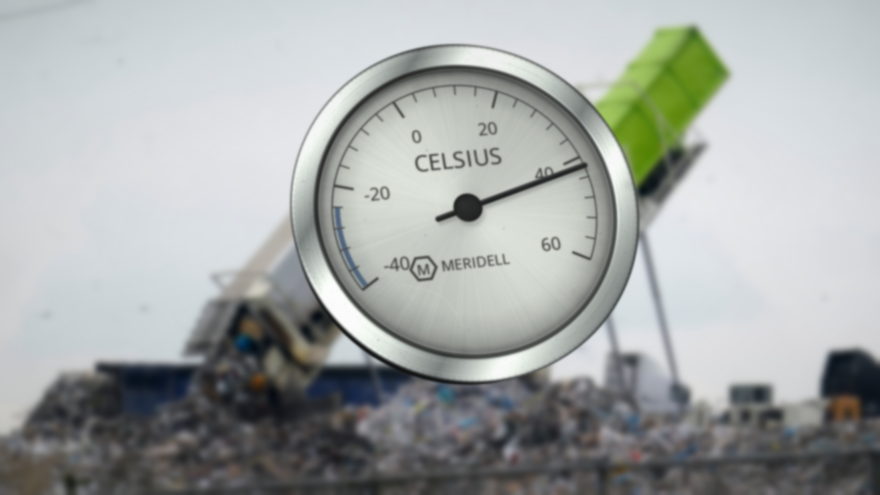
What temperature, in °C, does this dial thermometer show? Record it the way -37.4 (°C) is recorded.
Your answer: 42 (°C)
